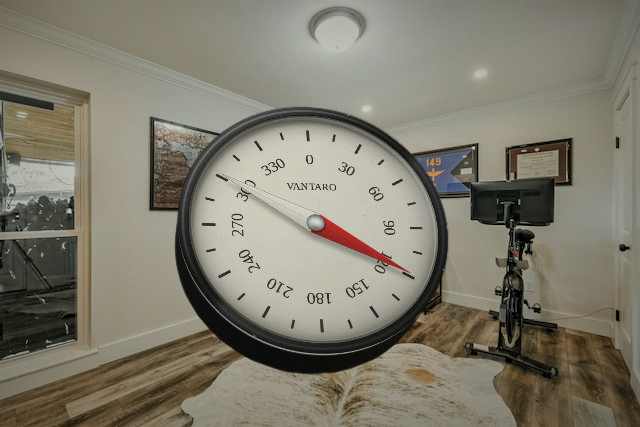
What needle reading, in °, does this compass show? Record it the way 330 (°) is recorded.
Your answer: 120 (°)
